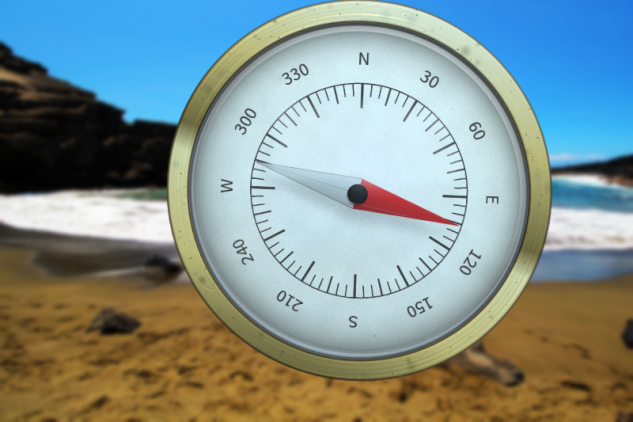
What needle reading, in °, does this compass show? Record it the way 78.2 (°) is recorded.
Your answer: 105 (°)
